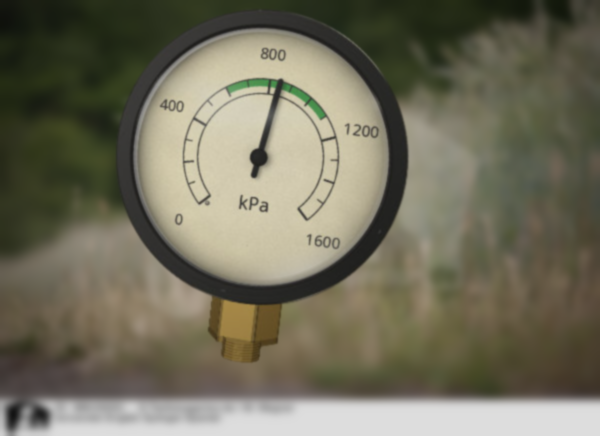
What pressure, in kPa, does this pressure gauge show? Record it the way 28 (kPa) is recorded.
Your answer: 850 (kPa)
